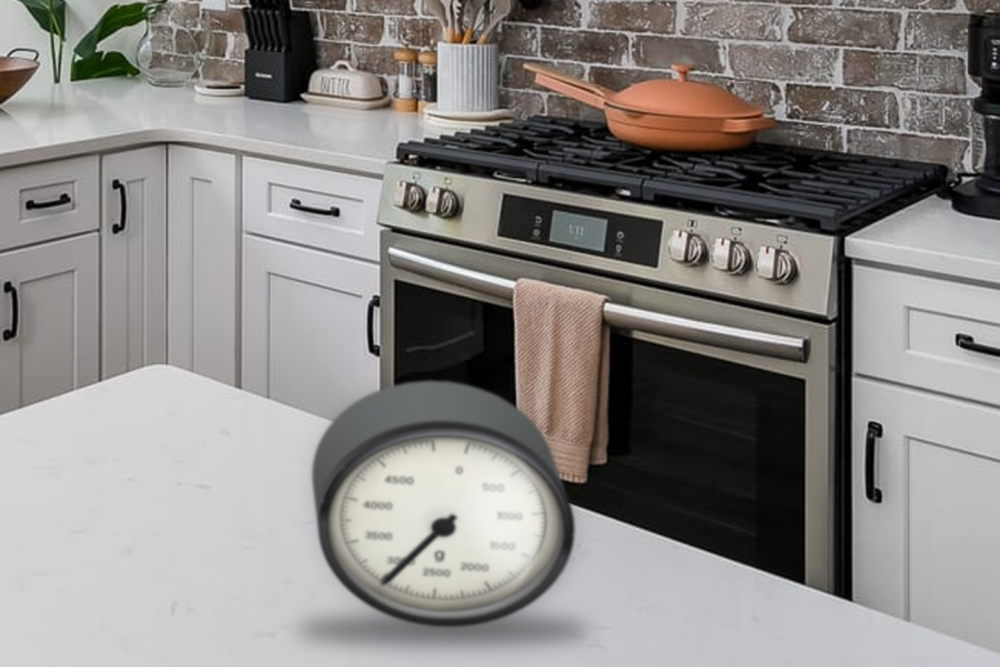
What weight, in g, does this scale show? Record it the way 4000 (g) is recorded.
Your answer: 3000 (g)
